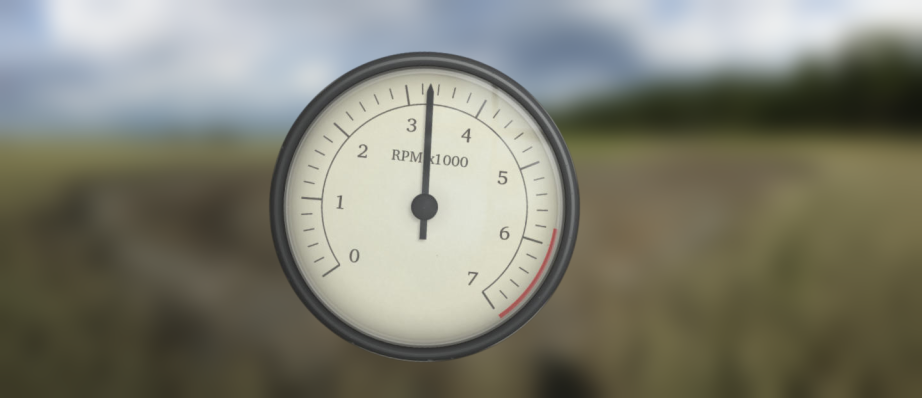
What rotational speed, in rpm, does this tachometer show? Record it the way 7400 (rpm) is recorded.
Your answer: 3300 (rpm)
